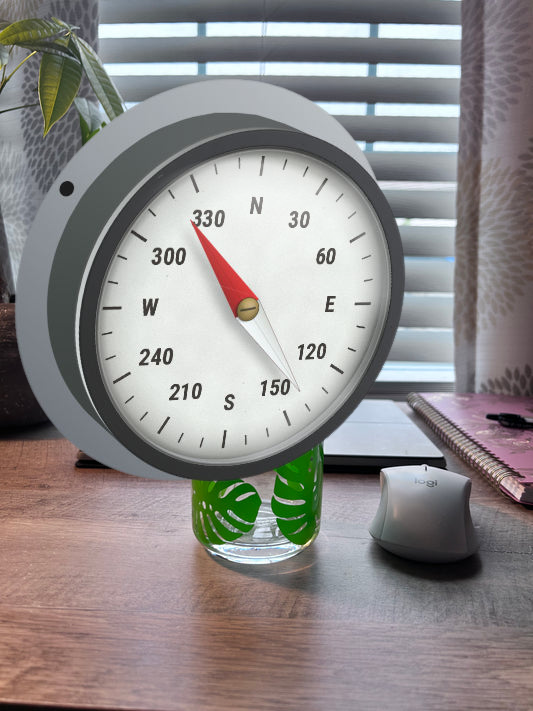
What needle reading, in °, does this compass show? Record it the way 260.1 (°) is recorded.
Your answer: 320 (°)
